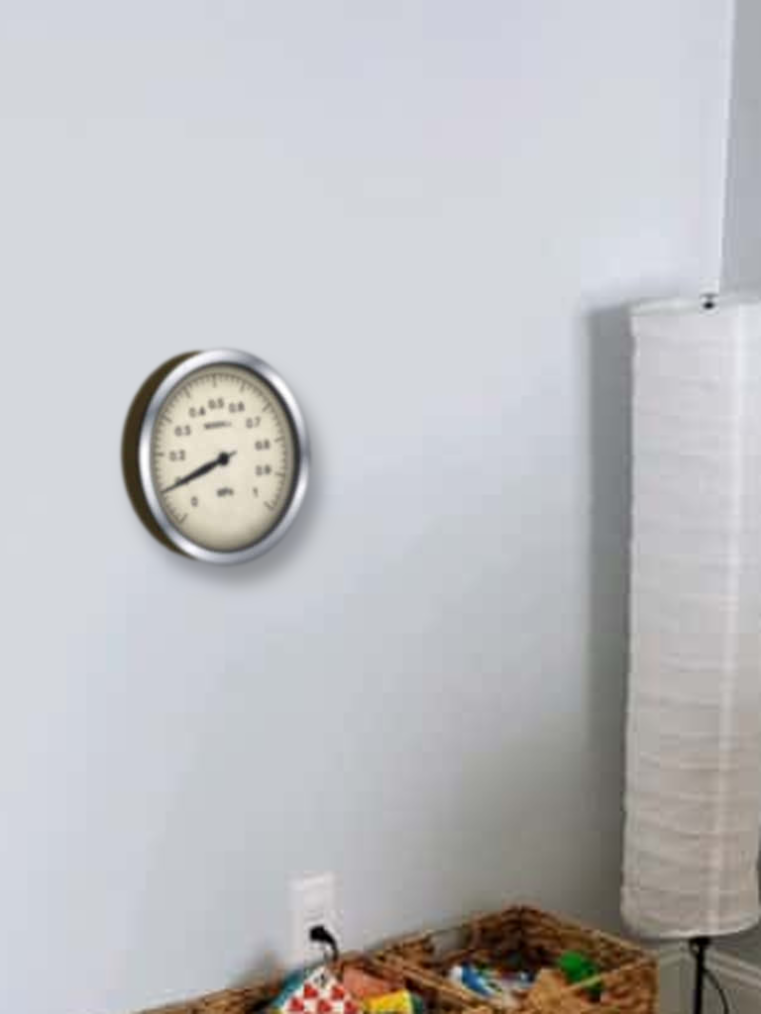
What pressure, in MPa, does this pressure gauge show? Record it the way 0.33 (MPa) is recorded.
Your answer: 0.1 (MPa)
